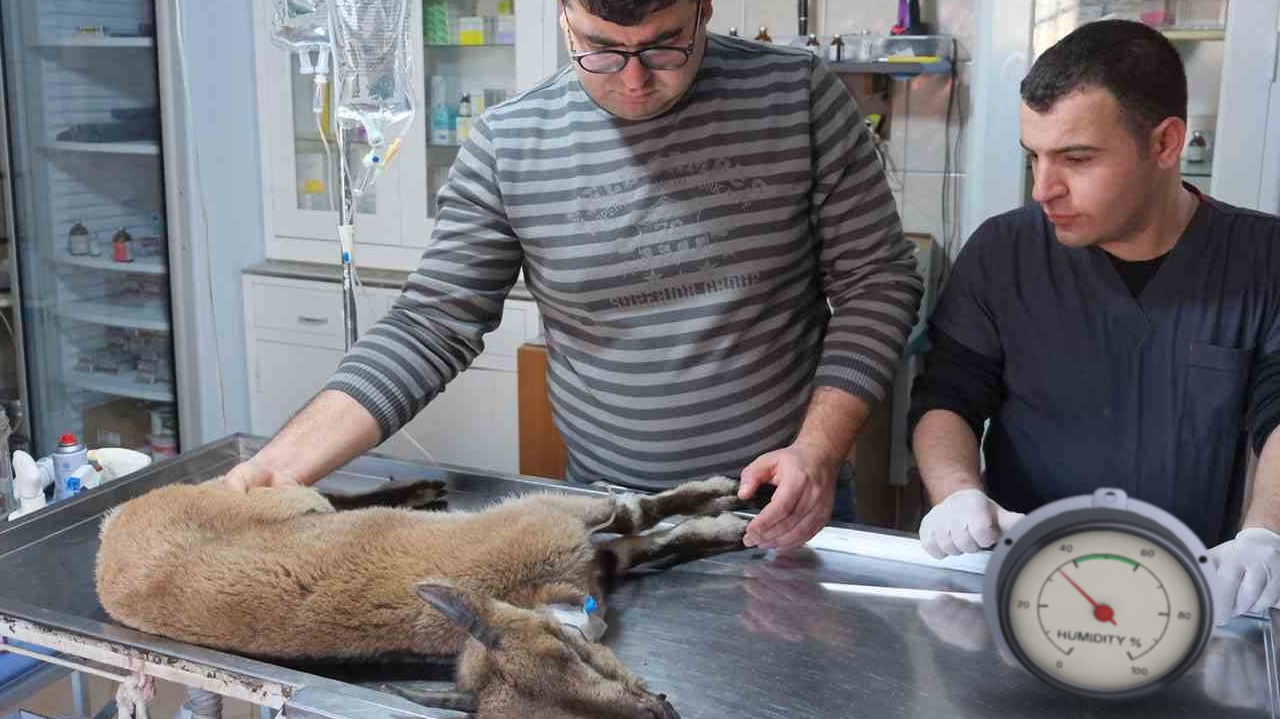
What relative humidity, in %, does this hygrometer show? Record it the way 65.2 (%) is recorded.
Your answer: 35 (%)
